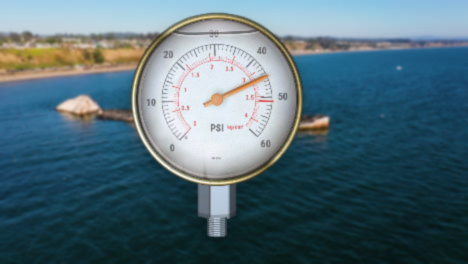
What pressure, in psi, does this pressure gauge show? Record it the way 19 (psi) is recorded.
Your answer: 45 (psi)
